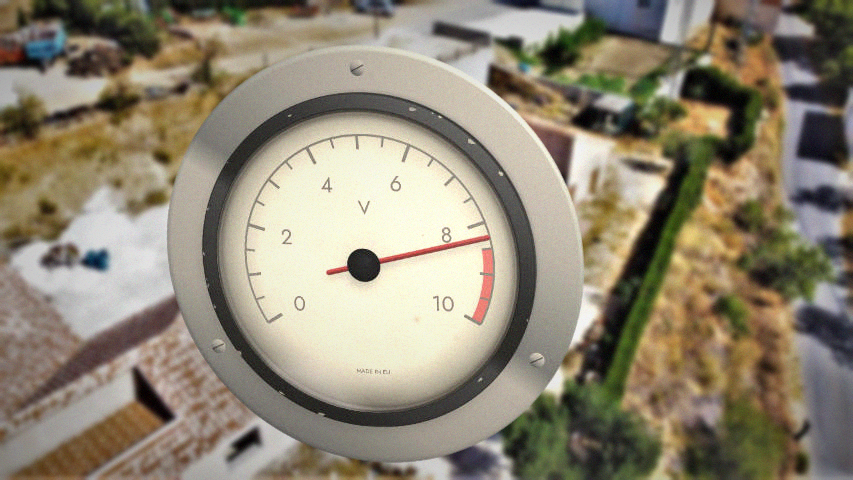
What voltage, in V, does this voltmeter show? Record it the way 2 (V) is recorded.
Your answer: 8.25 (V)
